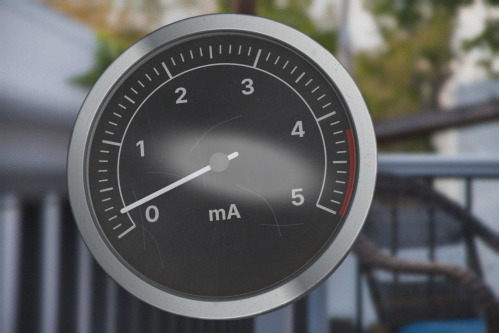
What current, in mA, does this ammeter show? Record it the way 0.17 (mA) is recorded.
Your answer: 0.2 (mA)
